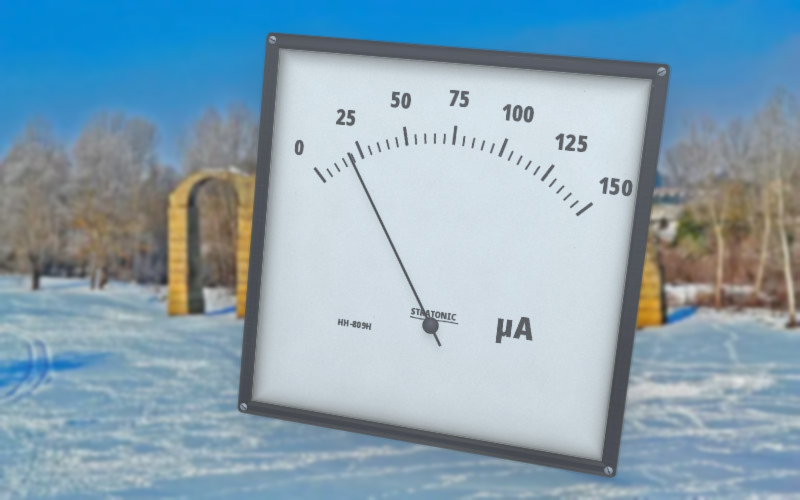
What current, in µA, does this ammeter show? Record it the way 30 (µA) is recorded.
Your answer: 20 (µA)
